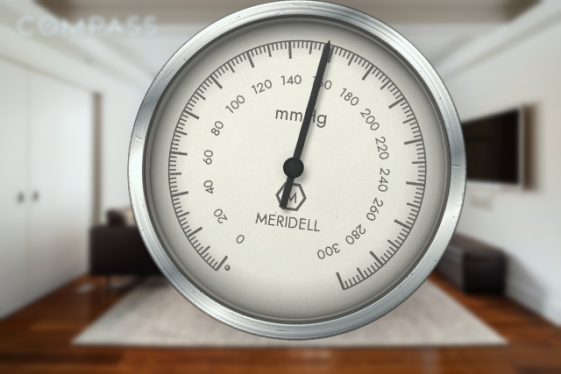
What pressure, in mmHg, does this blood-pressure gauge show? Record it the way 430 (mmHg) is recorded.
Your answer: 158 (mmHg)
